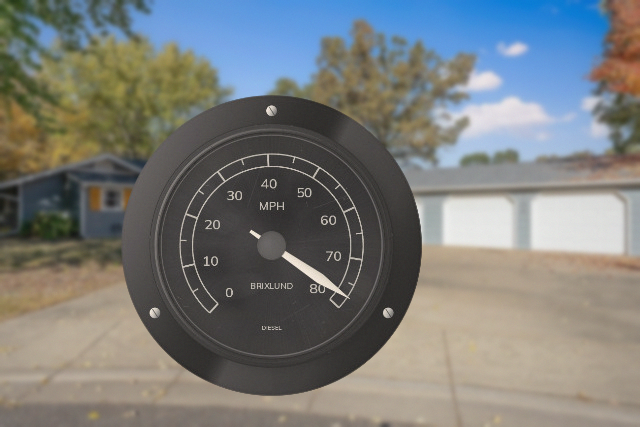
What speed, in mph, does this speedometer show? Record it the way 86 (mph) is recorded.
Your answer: 77.5 (mph)
